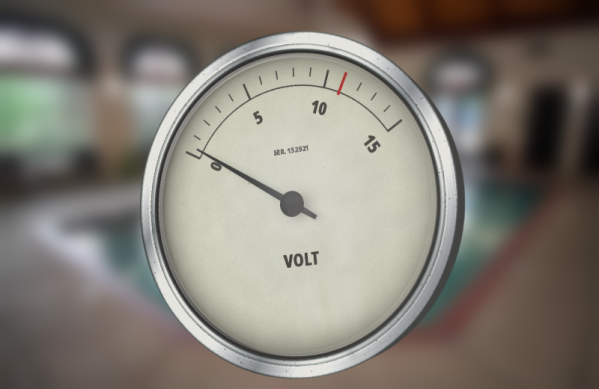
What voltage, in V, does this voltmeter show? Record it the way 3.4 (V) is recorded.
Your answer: 0.5 (V)
